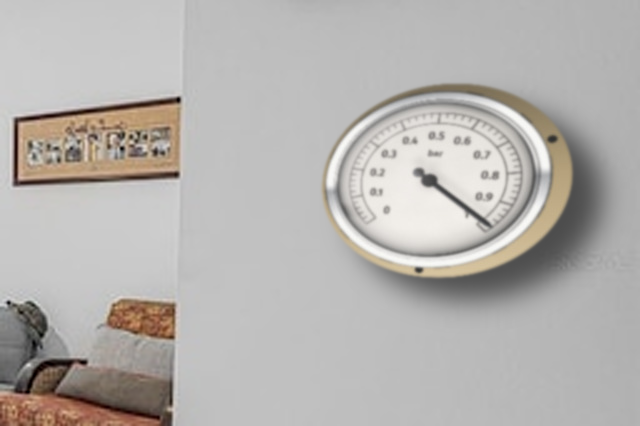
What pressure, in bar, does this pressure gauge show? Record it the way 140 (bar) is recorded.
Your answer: 0.98 (bar)
